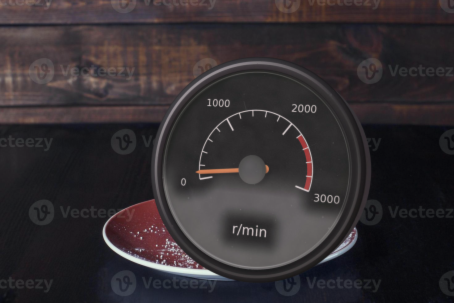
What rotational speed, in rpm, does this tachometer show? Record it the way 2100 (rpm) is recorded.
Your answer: 100 (rpm)
